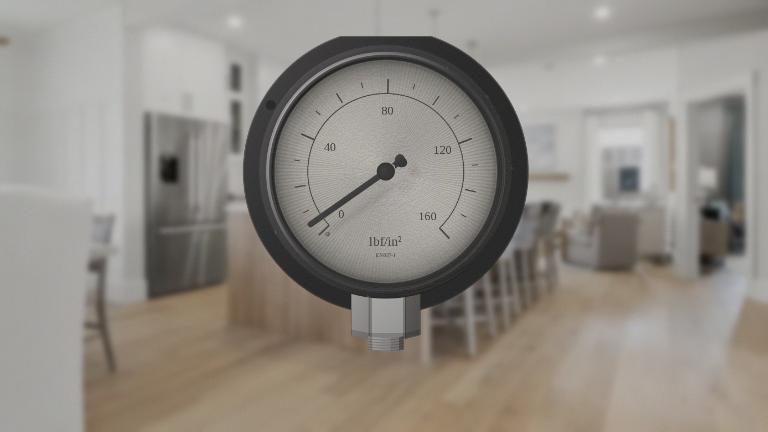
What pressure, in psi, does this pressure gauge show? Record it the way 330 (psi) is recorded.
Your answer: 5 (psi)
